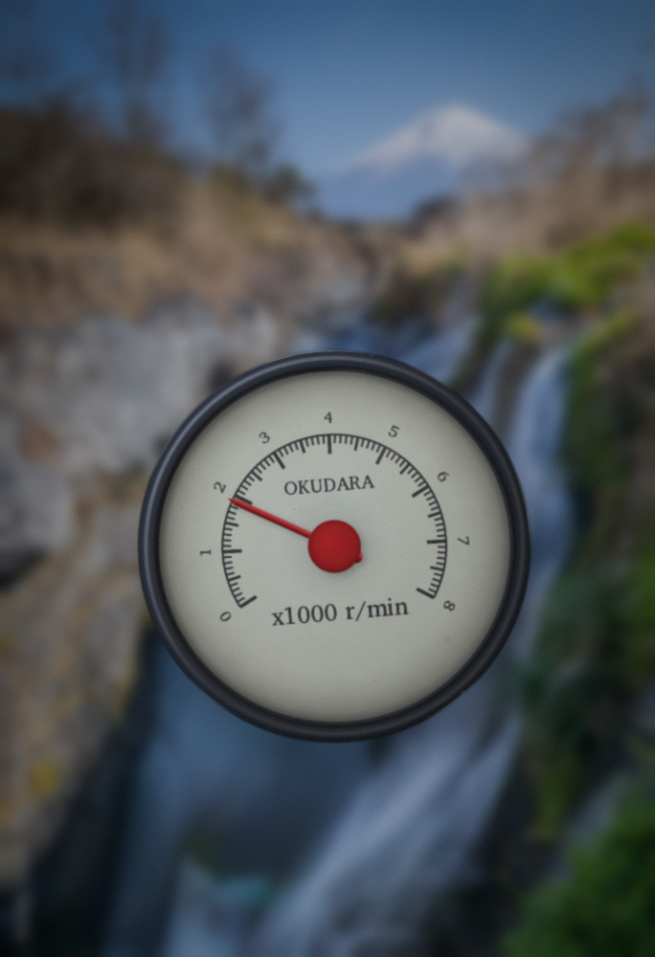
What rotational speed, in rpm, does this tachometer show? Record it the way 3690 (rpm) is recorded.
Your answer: 1900 (rpm)
